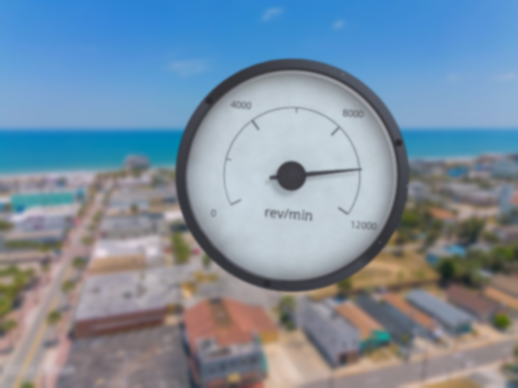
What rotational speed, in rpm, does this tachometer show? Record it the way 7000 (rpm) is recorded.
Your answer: 10000 (rpm)
